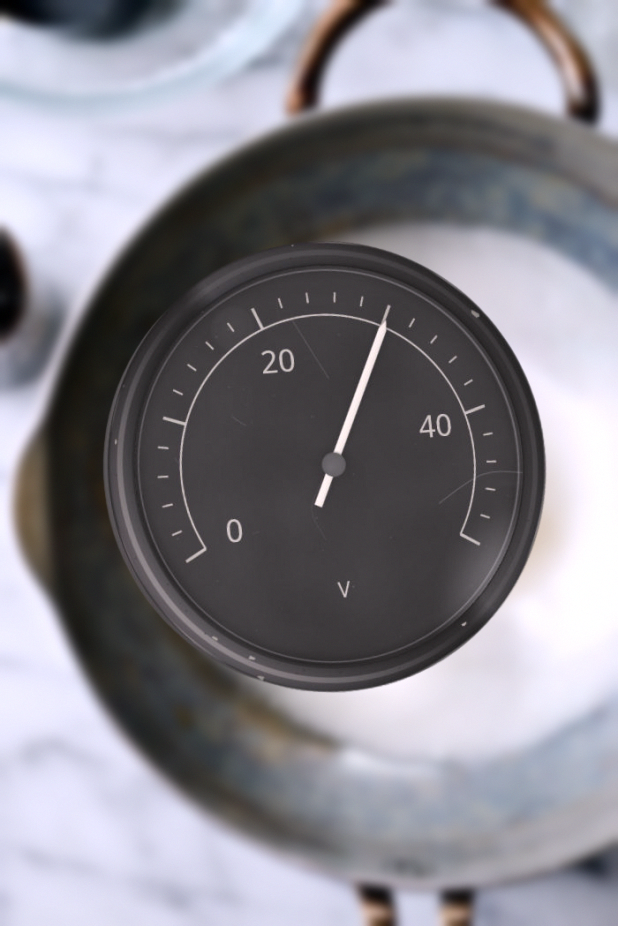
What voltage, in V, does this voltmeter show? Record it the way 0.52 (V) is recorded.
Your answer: 30 (V)
